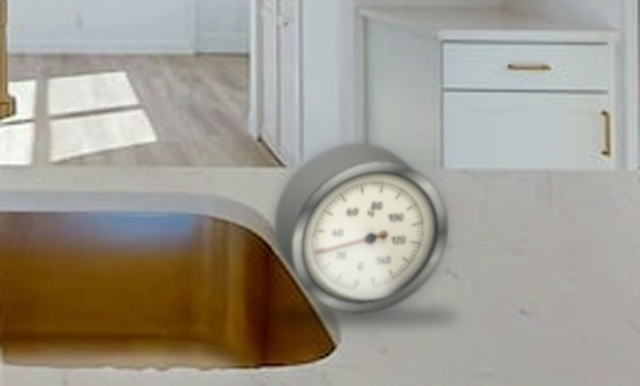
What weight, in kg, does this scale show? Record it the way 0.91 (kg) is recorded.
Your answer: 30 (kg)
